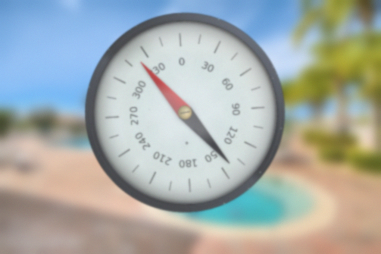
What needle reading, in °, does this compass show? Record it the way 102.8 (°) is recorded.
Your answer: 322.5 (°)
